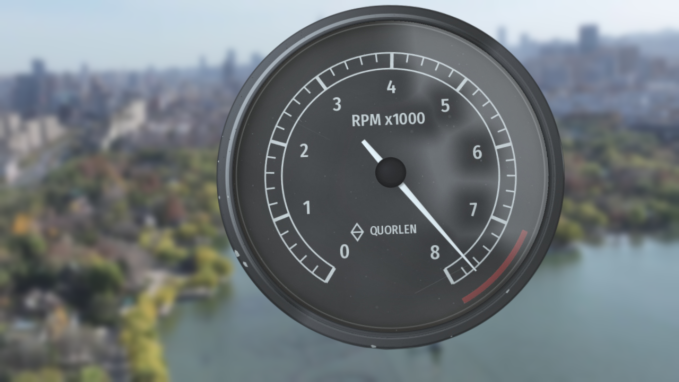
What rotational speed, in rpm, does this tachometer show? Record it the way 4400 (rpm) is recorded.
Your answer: 7700 (rpm)
